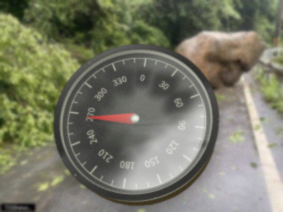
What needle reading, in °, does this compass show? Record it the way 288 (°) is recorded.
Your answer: 265 (°)
